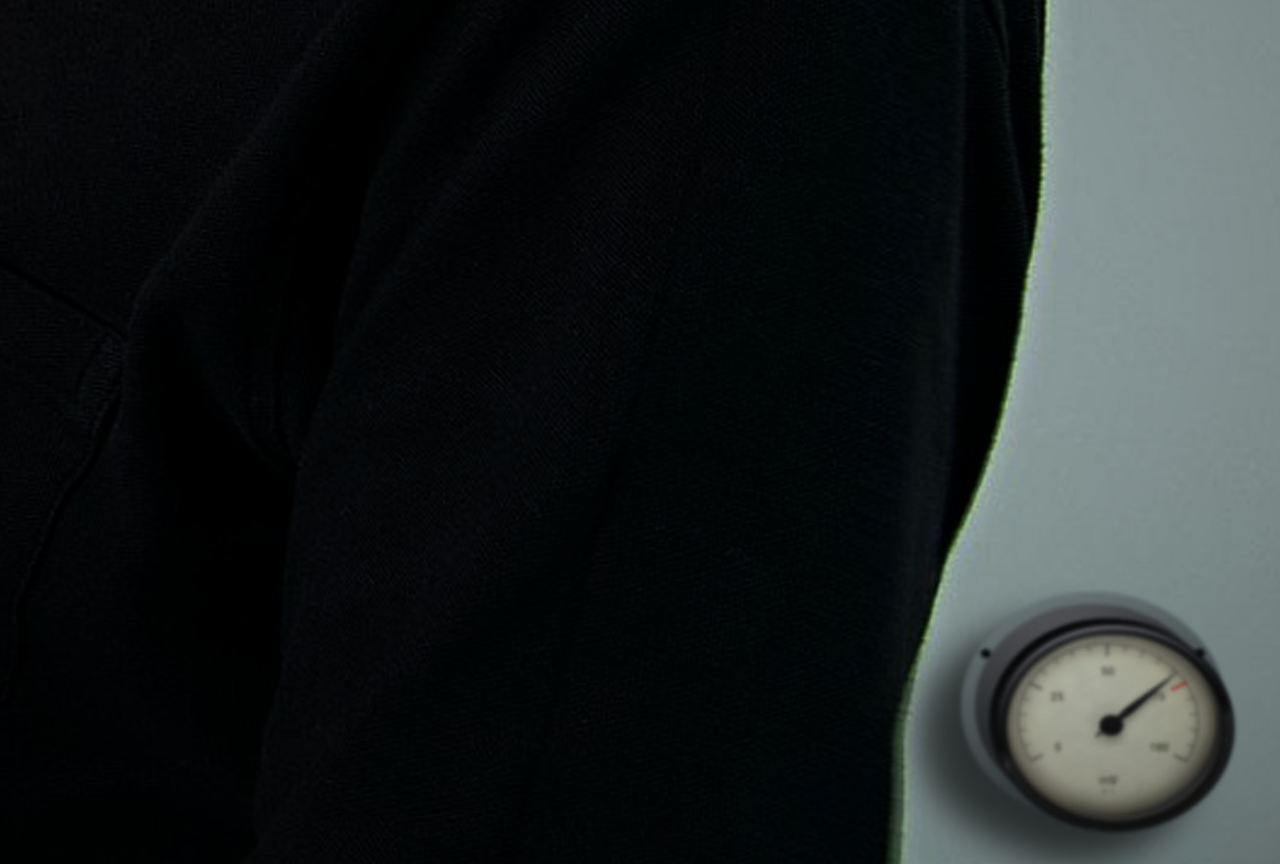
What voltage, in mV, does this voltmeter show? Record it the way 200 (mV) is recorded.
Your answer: 70 (mV)
